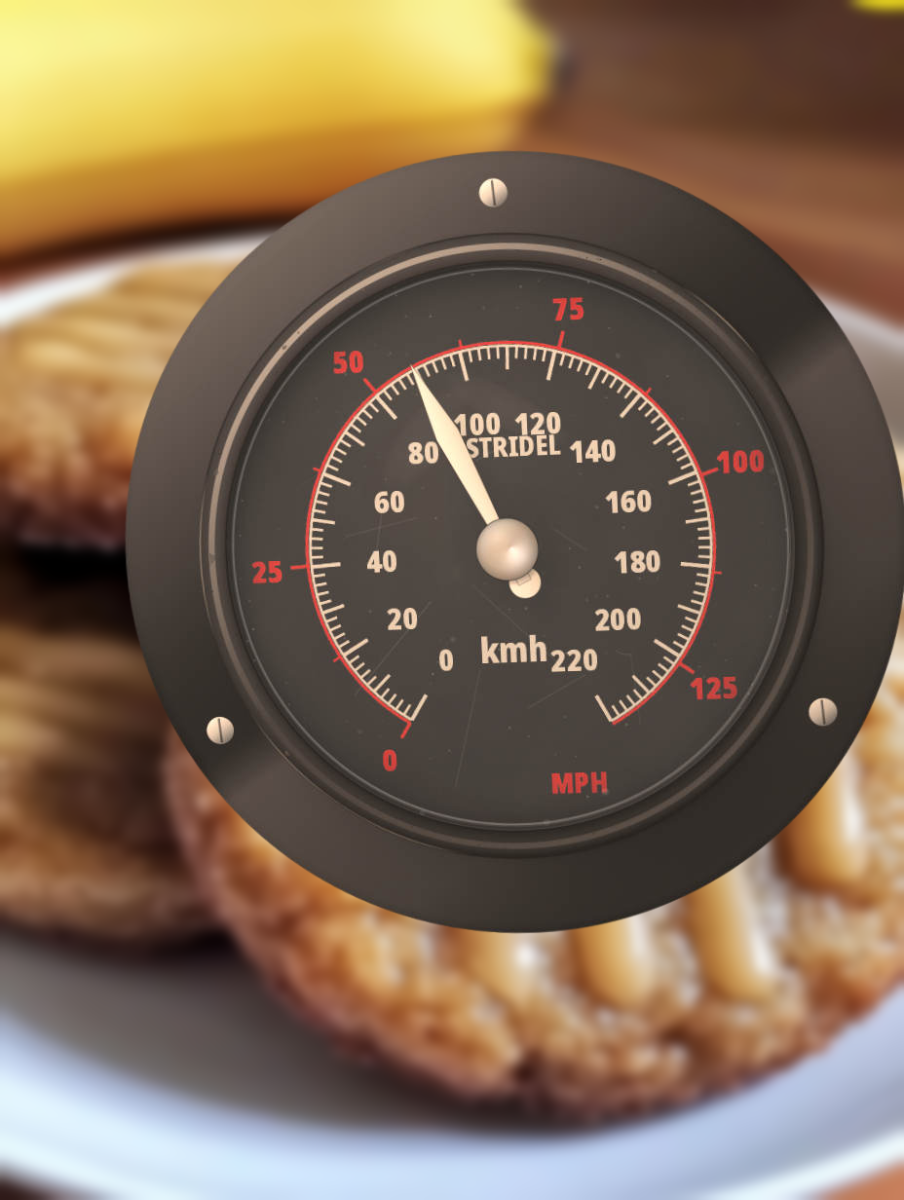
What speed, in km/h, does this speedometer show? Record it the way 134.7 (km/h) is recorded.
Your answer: 90 (km/h)
